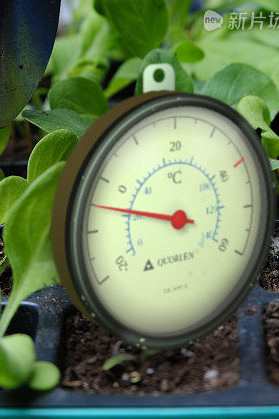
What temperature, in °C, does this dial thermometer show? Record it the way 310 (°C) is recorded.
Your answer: -5 (°C)
